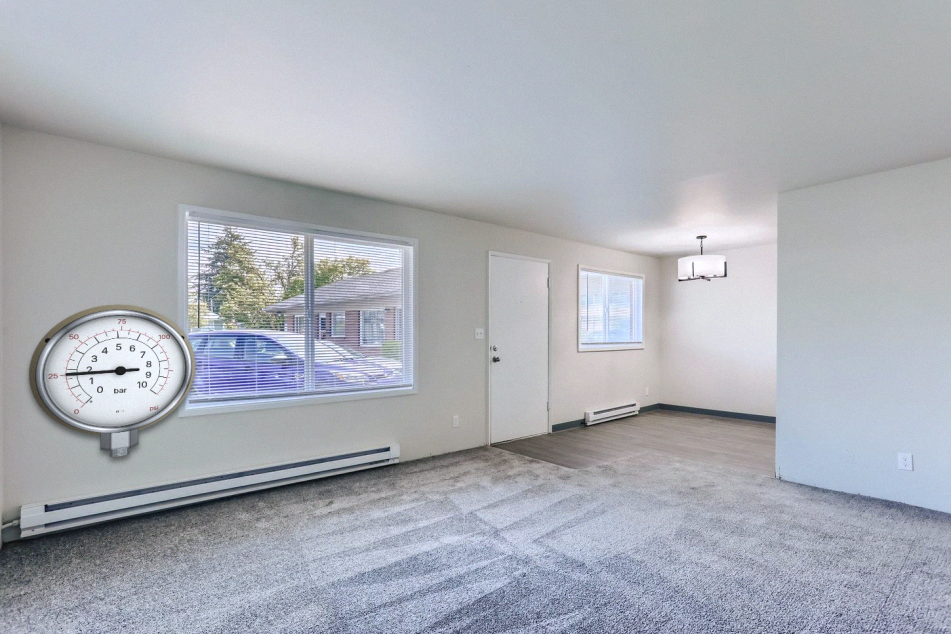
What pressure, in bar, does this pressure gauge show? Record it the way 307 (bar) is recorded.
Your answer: 1.75 (bar)
